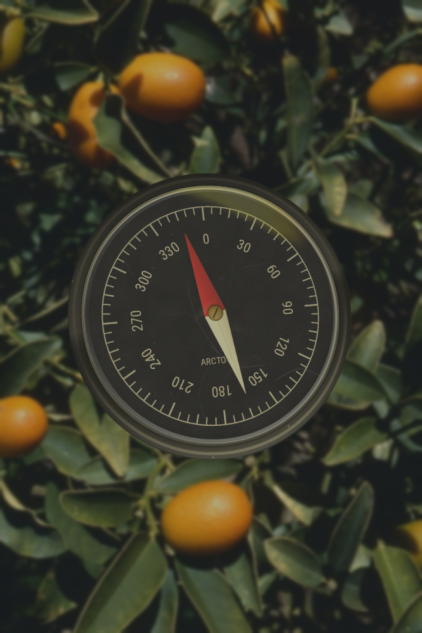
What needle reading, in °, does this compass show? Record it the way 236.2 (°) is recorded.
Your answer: 345 (°)
